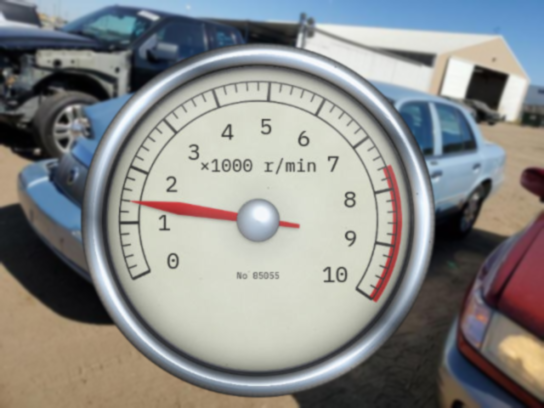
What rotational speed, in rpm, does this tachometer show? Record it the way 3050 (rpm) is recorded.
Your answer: 1400 (rpm)
